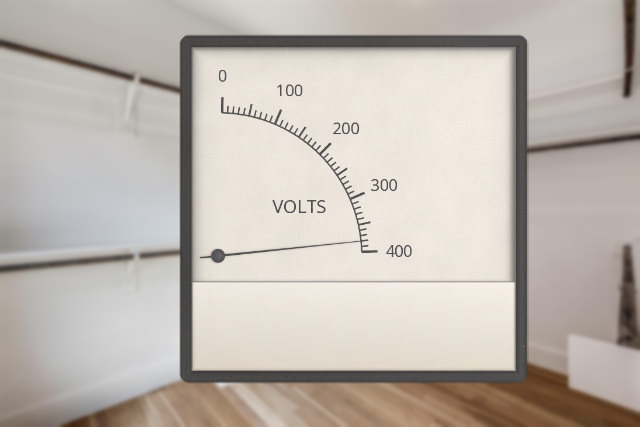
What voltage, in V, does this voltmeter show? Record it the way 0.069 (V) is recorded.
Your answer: 380 (V)
